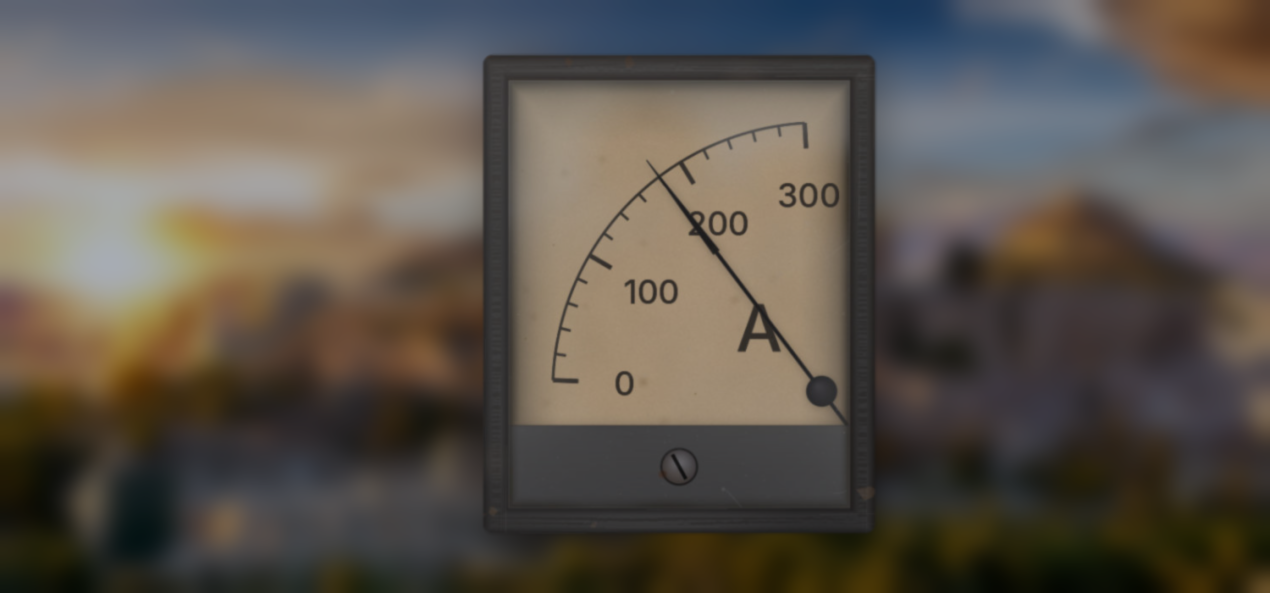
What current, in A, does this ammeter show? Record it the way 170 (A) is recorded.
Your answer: 180 (A)
